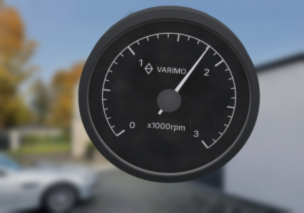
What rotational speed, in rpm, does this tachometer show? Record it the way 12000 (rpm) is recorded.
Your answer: 1800 (rpm)
